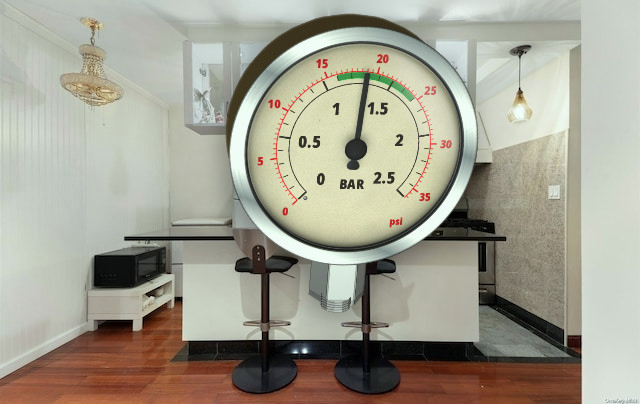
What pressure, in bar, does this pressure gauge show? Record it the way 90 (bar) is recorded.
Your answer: 1.3 (bar)
